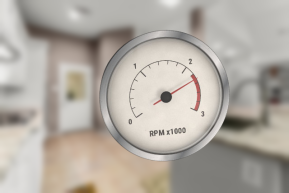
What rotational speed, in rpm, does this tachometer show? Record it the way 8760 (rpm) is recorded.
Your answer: 2300 (rpm)
